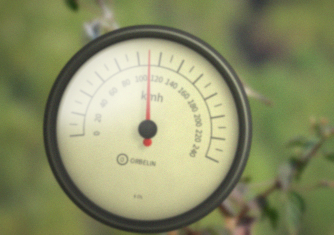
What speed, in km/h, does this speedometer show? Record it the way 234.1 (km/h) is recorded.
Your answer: 110 (km/h)
